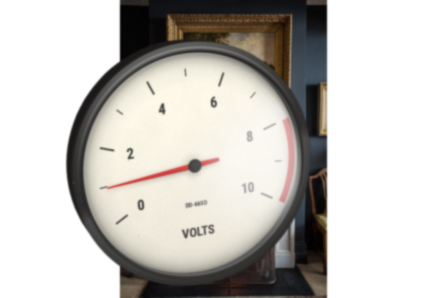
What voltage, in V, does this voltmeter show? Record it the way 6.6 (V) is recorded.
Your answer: 1 (V)
